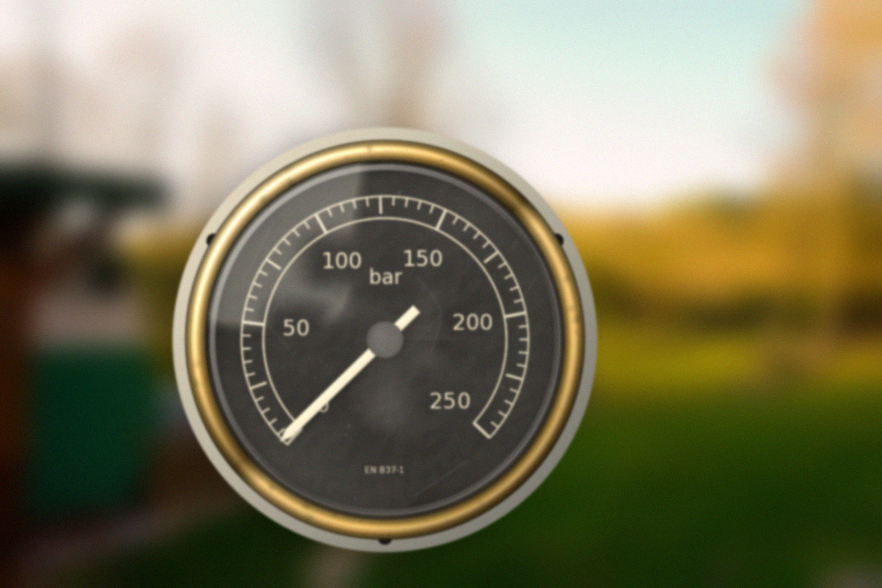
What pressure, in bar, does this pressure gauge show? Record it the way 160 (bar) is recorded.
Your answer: 2.5 (bar)
